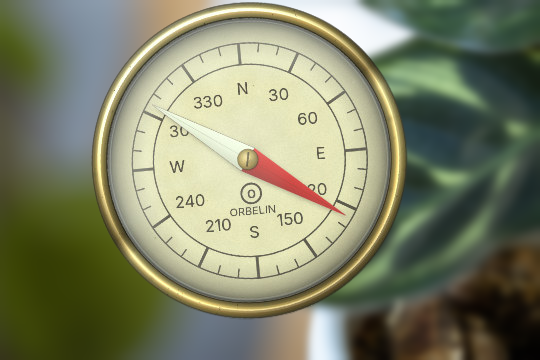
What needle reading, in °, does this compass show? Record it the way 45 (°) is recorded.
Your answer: 125 (°)
